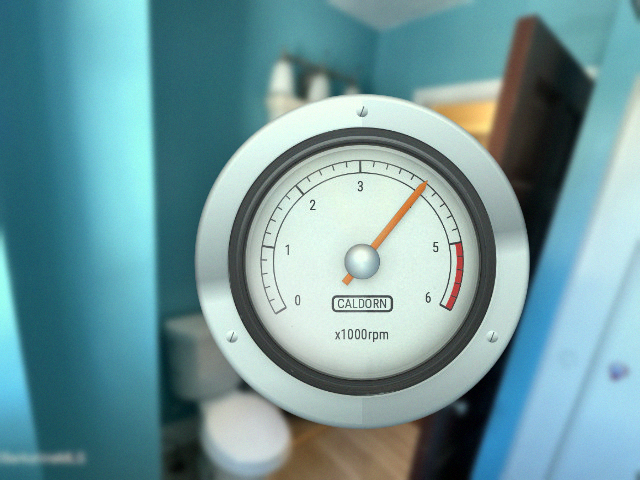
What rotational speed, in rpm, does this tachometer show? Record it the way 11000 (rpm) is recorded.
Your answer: 4000 (rpm)
